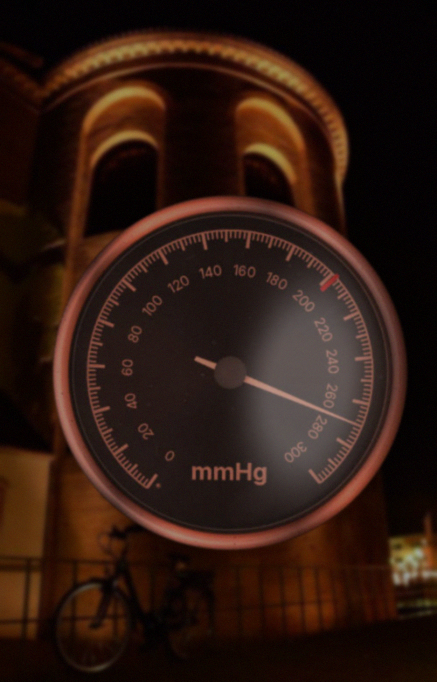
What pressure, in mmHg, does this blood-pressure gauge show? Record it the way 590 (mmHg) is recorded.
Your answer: 270 (mmHg)
